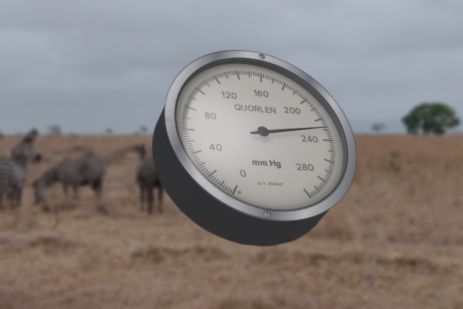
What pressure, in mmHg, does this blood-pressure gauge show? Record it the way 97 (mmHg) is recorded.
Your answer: 230 (mmHg)
